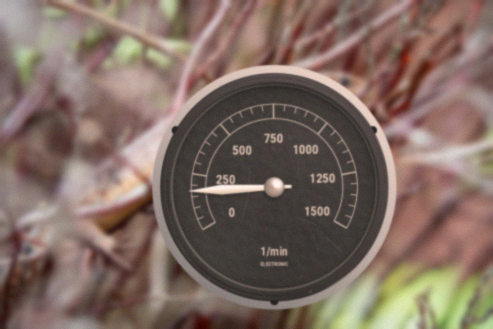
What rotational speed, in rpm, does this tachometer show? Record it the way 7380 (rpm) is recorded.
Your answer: 175 (rpm)
